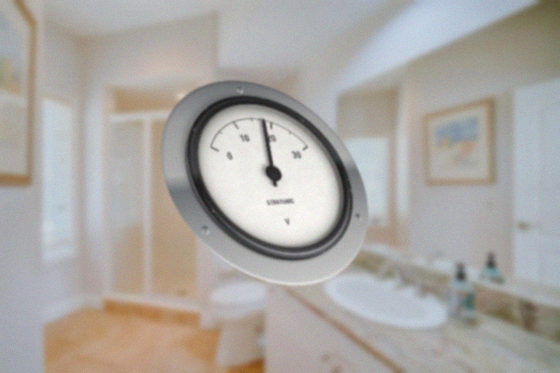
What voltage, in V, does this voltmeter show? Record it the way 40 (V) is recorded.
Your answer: 17.5 (V)
